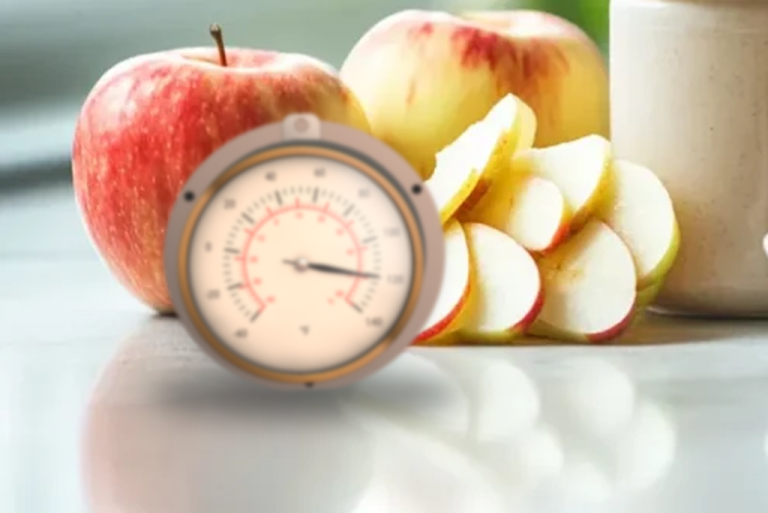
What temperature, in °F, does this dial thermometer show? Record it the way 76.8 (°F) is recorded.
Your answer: 120 (°F)
